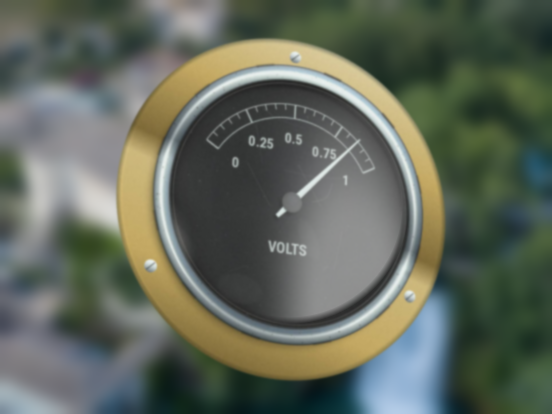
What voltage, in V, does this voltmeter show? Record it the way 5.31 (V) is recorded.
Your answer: 0.85 (V)
